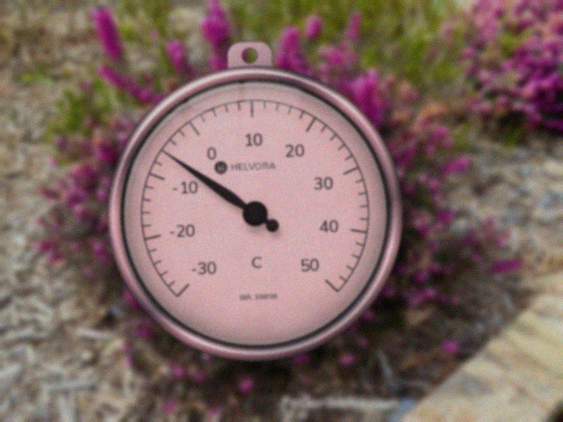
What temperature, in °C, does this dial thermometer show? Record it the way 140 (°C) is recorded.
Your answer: -6 (°C)
